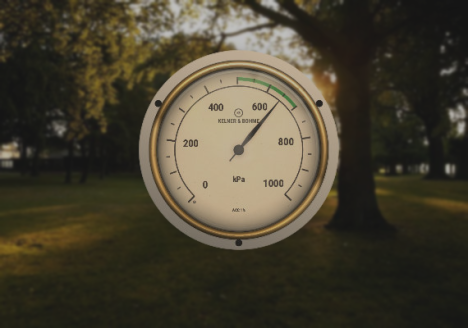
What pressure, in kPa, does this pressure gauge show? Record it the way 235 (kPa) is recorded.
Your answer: 650 (kPa)
